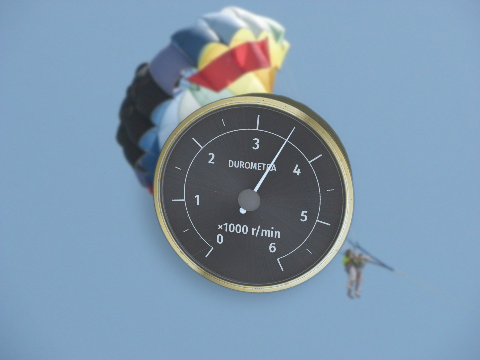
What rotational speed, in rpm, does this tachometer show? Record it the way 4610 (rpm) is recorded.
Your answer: 3500 (rpm)
